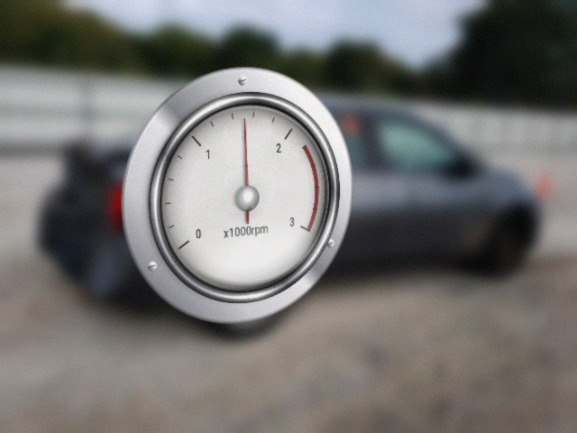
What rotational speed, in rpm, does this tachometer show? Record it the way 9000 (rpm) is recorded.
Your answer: 1500 (rpm)
